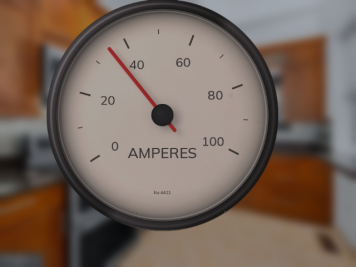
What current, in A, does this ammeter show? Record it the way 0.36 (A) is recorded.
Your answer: 35 (A)
